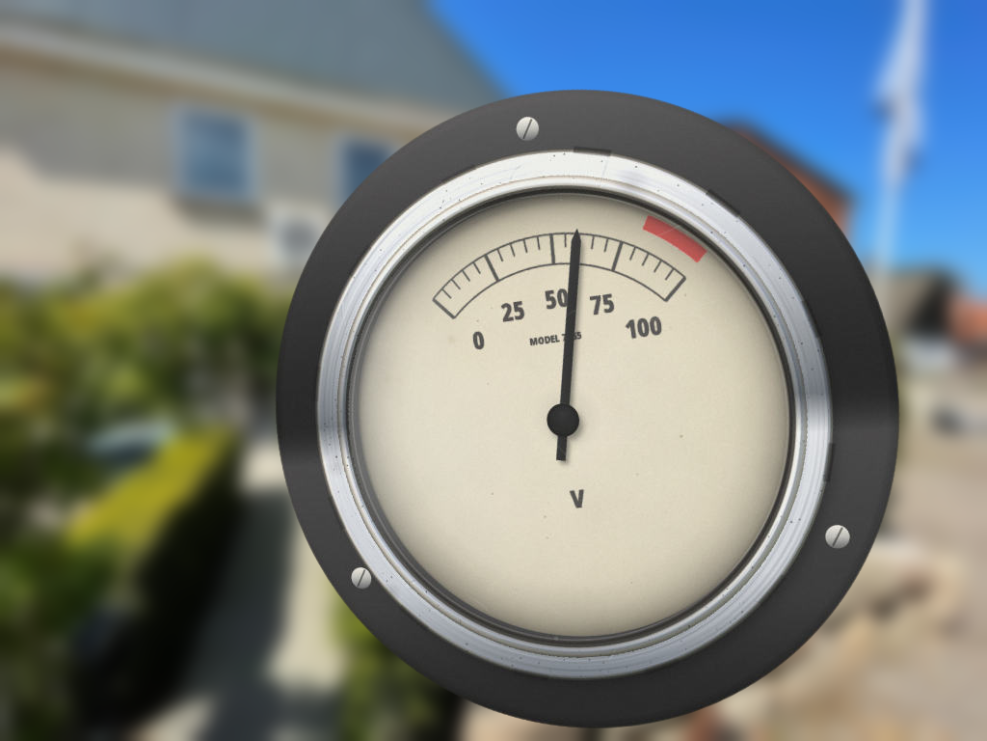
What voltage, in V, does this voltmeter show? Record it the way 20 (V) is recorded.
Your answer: 60 (V)
